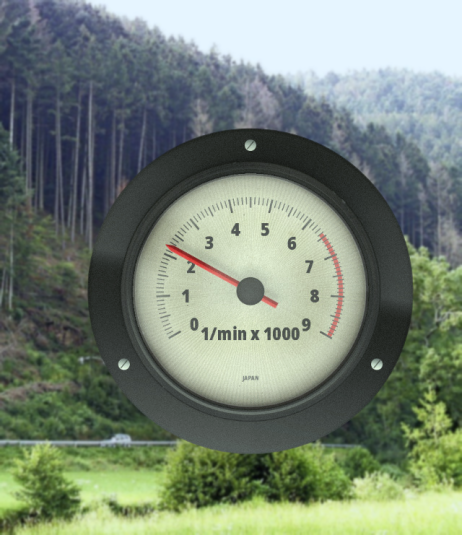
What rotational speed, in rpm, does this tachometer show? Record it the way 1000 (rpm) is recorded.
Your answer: 2200 (rpm)
